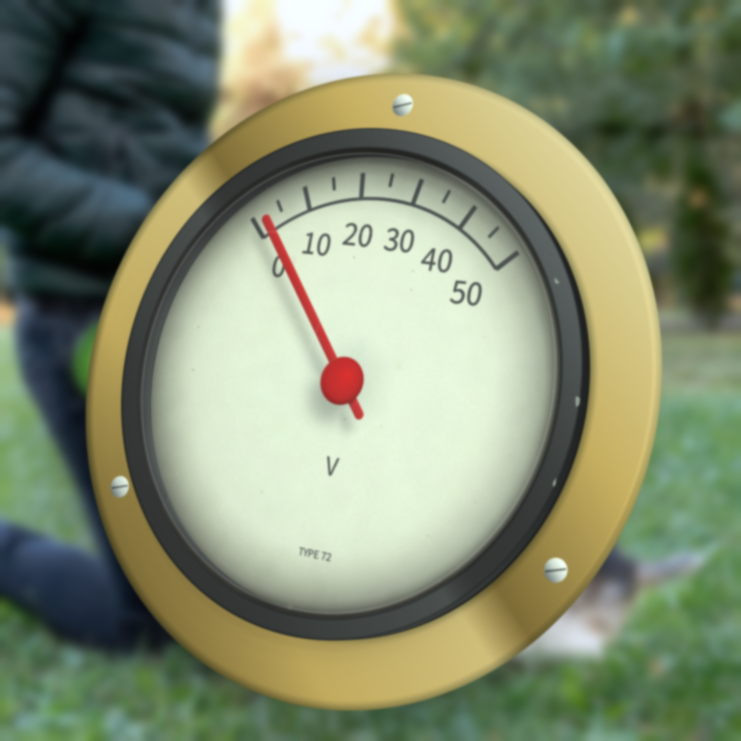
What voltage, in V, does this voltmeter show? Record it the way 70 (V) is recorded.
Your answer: 2.5 (V)
